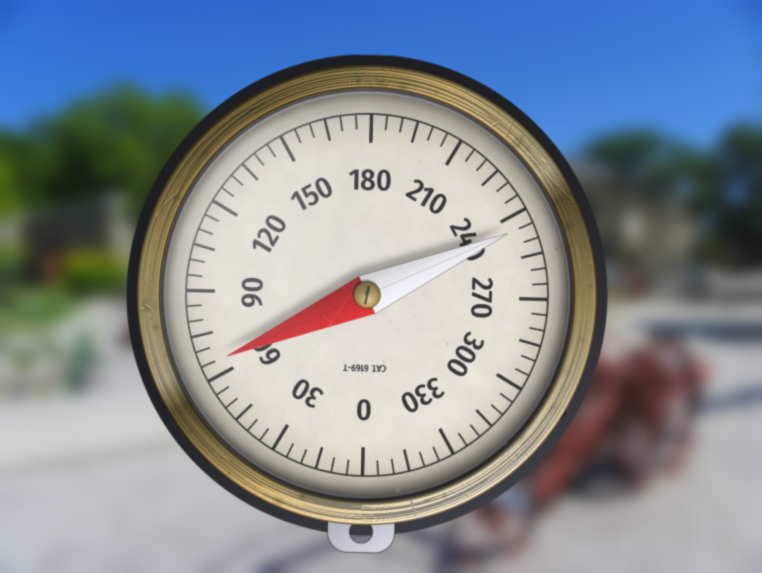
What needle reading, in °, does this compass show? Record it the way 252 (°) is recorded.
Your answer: 65 (°)
